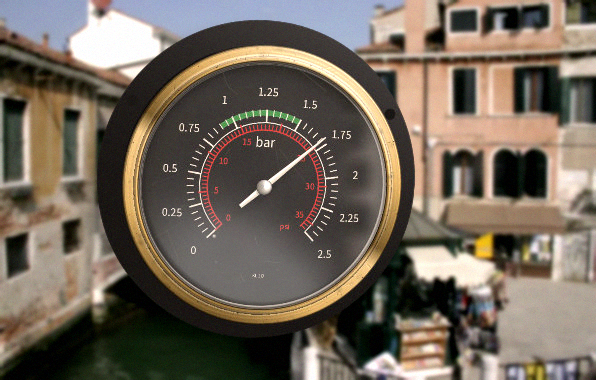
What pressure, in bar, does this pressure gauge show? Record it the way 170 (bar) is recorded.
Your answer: 1.7 (bar)
